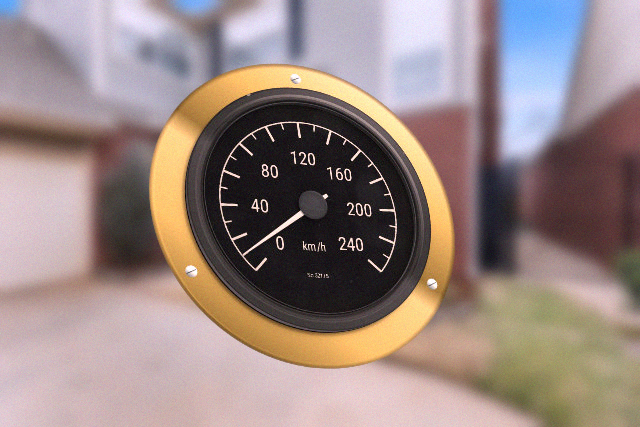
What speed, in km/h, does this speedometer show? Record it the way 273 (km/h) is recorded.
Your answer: 10 (km/h)
